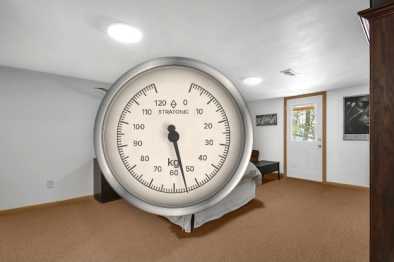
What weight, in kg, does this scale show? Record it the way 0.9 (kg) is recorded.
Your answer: 55 (kg)
